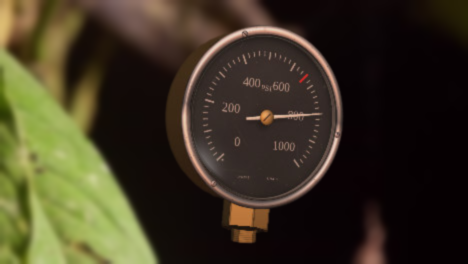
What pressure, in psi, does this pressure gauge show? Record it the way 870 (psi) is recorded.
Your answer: 800 (psi)
